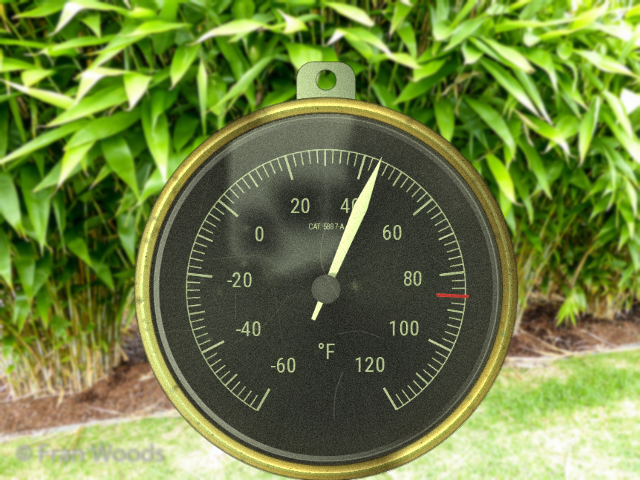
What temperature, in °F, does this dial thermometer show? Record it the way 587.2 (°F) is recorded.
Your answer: 44 (°F)
